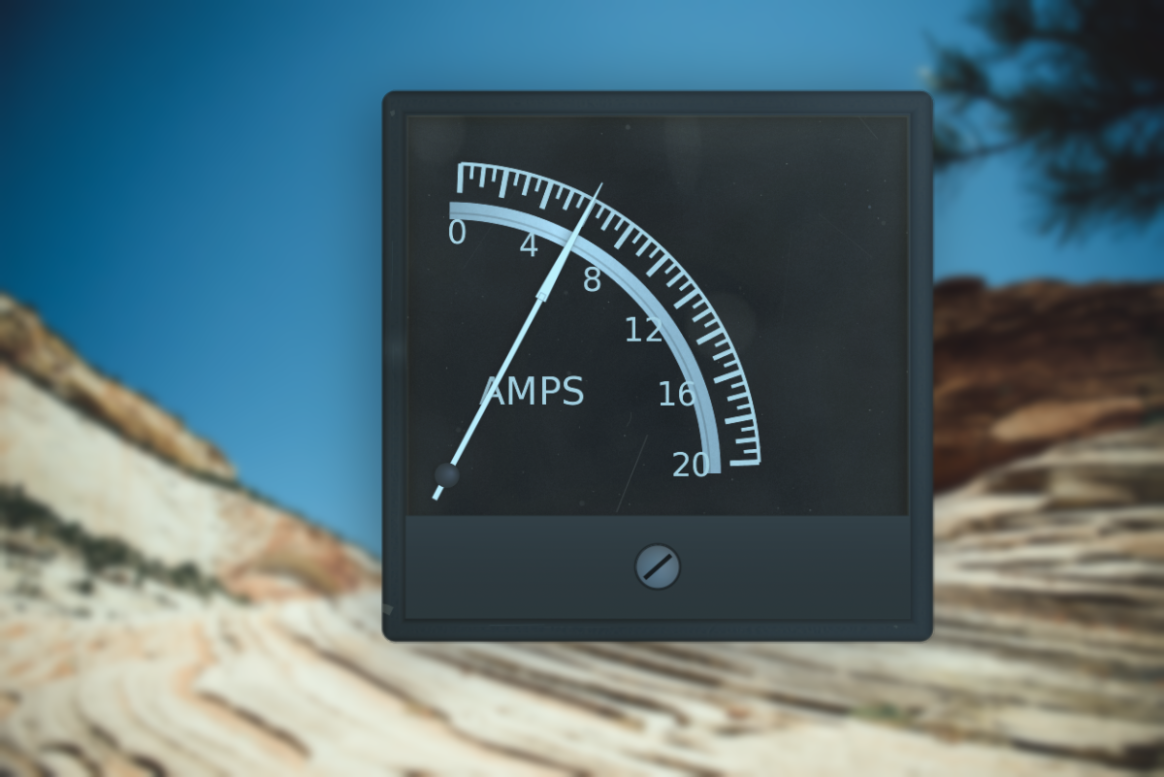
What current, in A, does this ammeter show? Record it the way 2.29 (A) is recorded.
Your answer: 6 (A)
